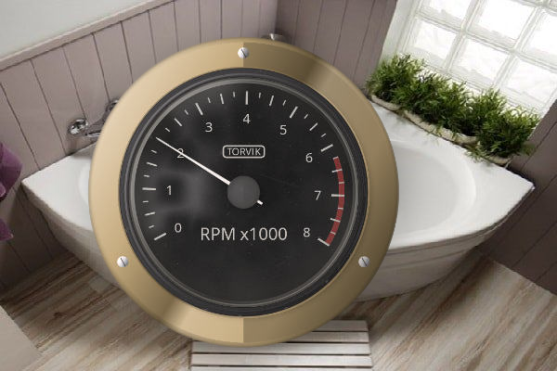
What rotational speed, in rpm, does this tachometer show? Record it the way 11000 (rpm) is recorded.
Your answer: 2000 (rpm)
